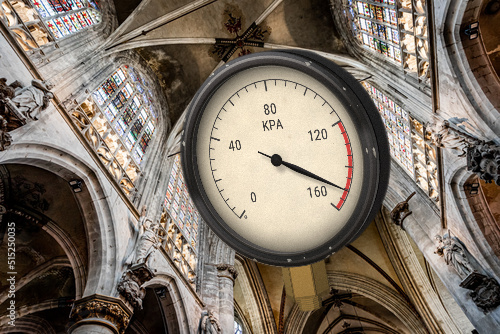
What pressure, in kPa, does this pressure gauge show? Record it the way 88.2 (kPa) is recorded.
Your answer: 150 (kPa)
